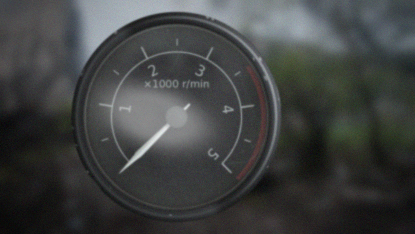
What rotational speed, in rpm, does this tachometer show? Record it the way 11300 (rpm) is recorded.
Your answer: 0 (rpm)
